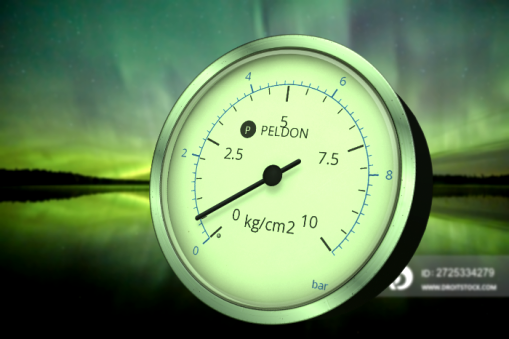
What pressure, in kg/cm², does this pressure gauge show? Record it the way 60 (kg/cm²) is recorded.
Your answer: 0.5 (kg/cm²)
